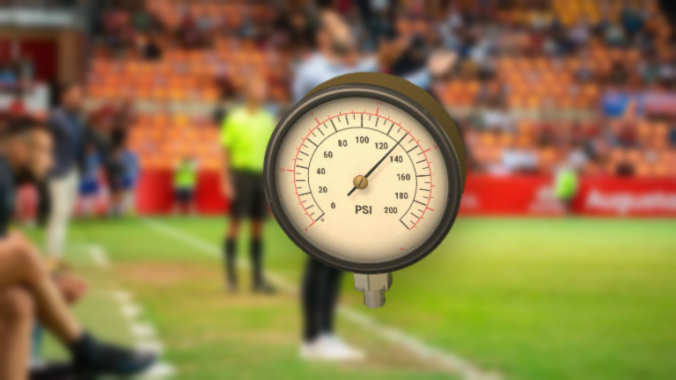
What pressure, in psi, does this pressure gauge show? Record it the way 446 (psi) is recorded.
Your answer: 130 (psi)
